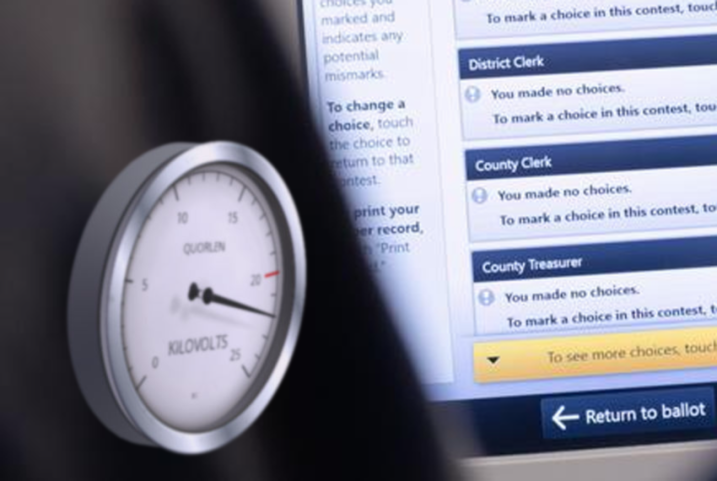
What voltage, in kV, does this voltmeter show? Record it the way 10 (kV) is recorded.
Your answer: 22 (kV)
